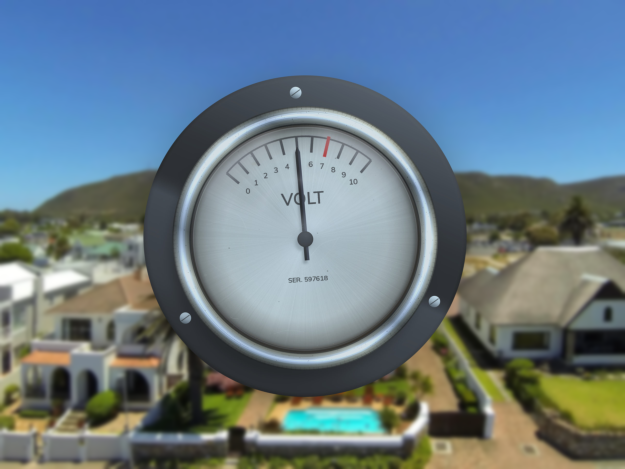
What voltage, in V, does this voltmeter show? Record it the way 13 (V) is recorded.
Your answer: 5 (V)
